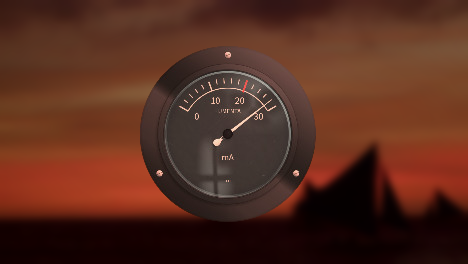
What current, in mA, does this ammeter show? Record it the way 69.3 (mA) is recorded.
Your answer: 28 (mA)
